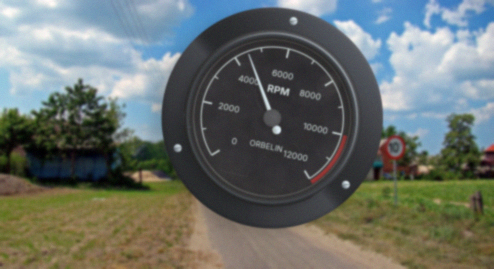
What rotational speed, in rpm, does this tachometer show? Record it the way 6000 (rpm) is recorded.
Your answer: 4500 (rpm)
